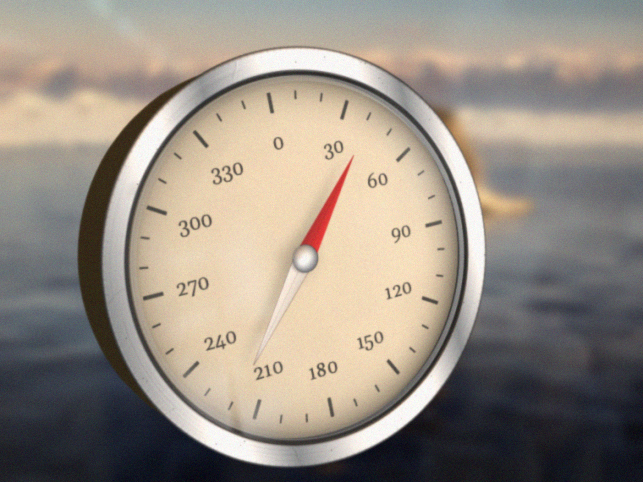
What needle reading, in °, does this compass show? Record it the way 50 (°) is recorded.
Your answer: 40 (°)
